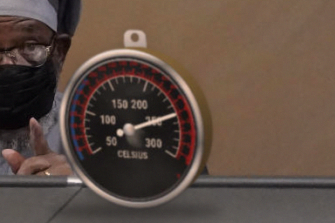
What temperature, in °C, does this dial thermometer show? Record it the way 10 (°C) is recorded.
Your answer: 250 (°C)
